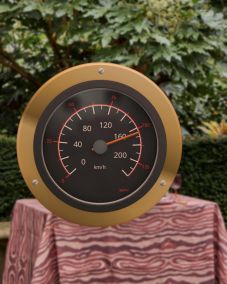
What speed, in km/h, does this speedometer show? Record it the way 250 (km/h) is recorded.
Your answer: 165 (km/h)
